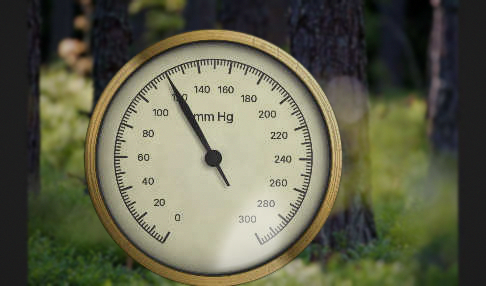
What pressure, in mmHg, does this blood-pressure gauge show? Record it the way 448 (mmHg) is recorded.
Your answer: 120 (mmHg)
